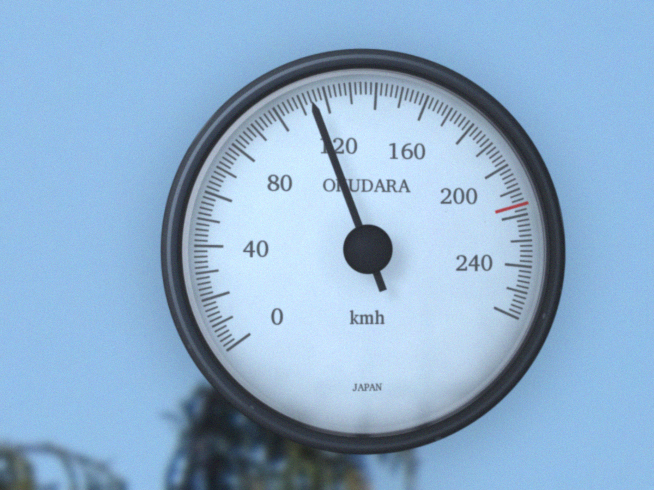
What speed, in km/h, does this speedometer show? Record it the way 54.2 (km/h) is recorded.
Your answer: 114 (km/h)
